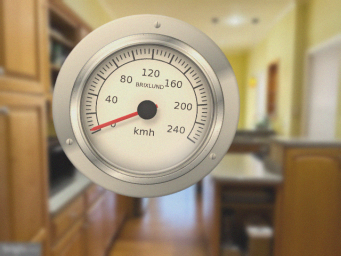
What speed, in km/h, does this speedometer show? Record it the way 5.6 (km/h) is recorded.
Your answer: 4 (km/h)
